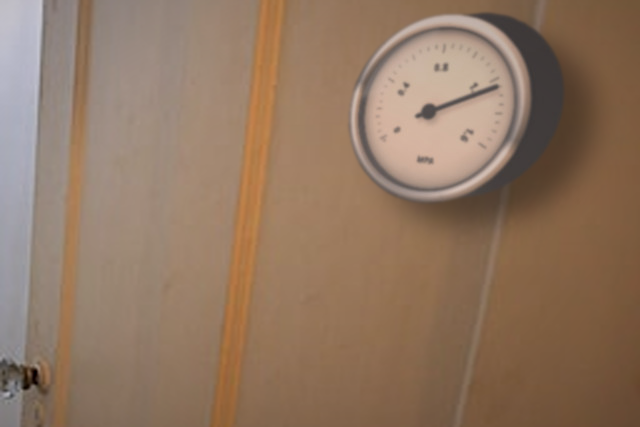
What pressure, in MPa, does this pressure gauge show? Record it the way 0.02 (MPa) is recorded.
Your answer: 1.25 (MPa)
